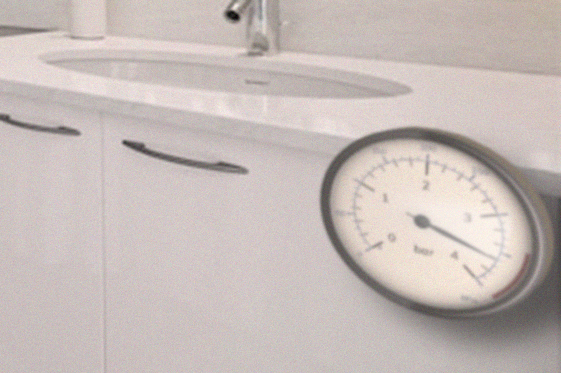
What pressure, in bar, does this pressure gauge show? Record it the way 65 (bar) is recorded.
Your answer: 3.6 (bar)
